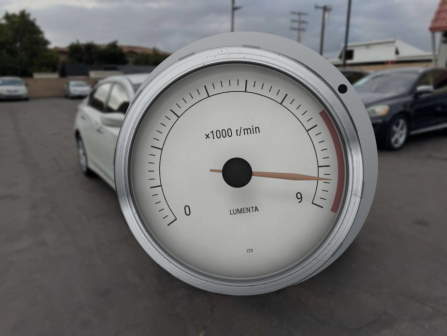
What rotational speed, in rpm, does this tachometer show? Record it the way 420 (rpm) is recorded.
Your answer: 8300 (rpm)
